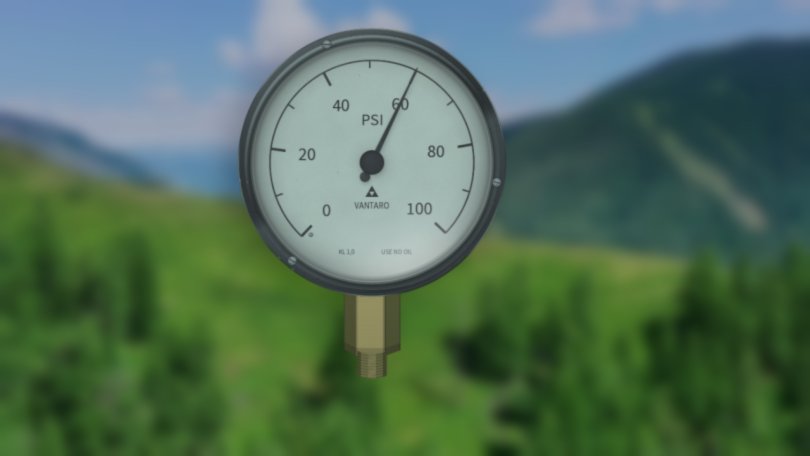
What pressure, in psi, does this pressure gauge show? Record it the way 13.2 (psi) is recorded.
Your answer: 60 (psi)
